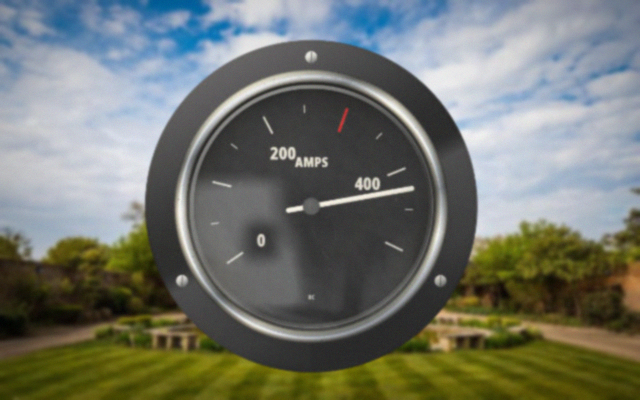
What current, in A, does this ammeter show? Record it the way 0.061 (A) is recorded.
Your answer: 425 (A)
